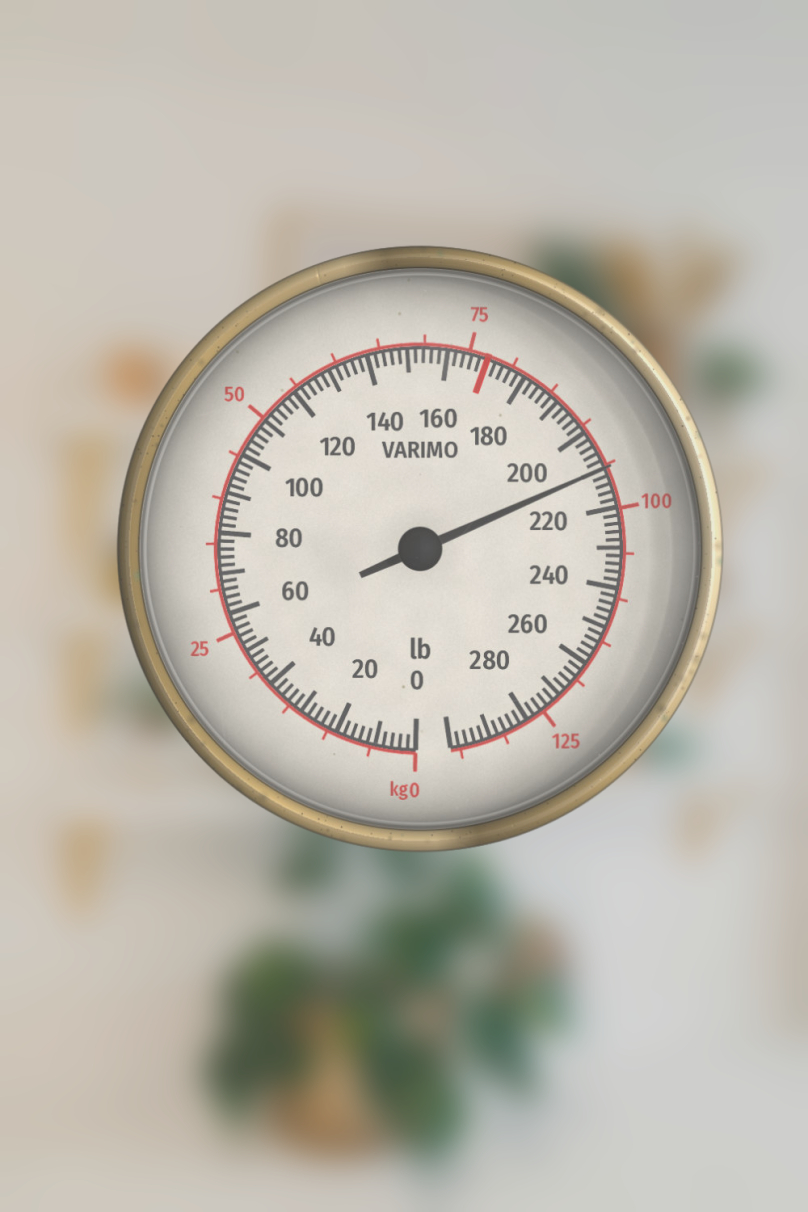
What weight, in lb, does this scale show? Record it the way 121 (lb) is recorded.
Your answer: 210 (lb)
